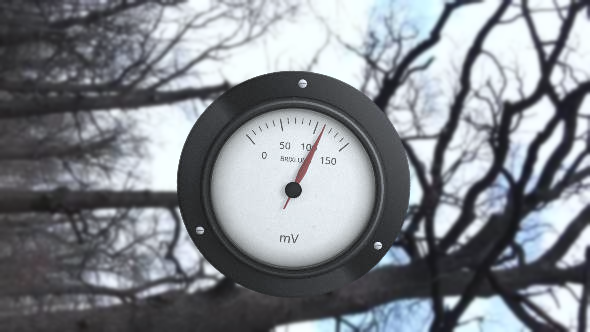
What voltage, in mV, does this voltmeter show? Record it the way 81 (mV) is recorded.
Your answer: 110 (mV)
